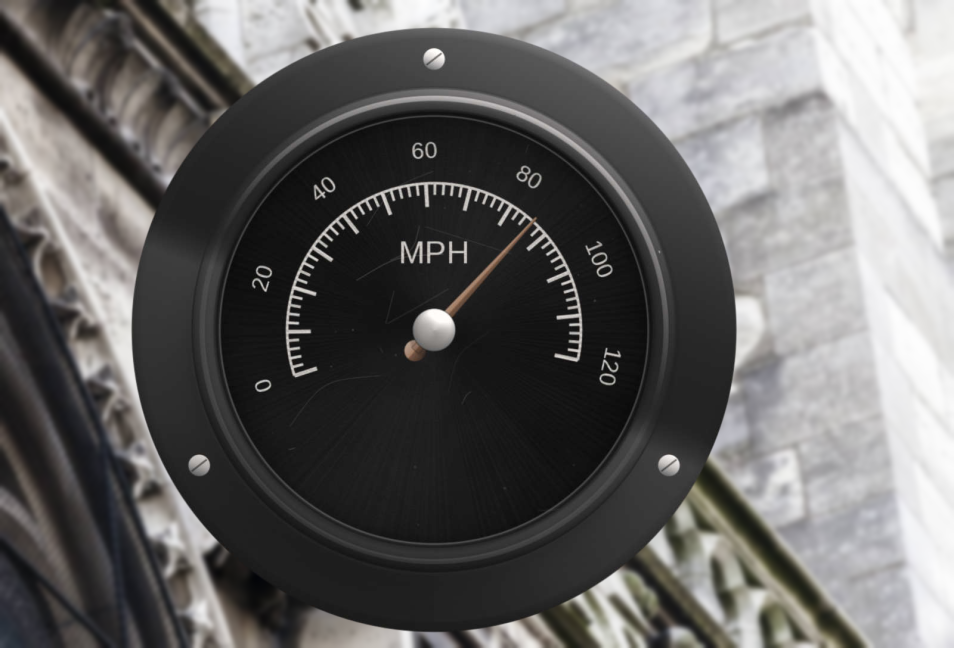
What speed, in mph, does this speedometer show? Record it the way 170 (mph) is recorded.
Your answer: 86 (mph)
